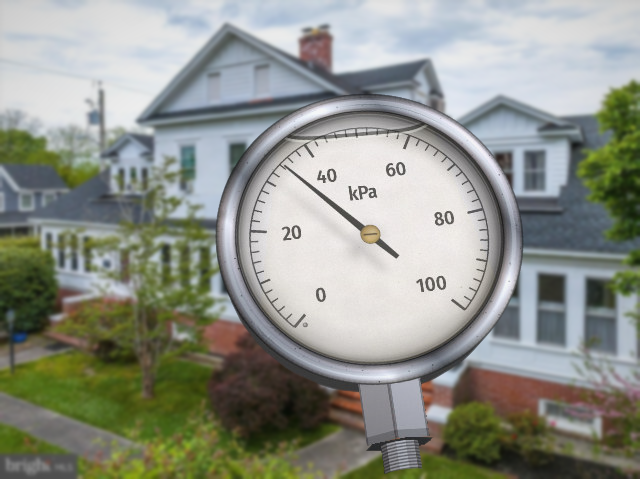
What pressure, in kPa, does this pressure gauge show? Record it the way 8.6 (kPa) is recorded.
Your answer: 34 (kPa)
